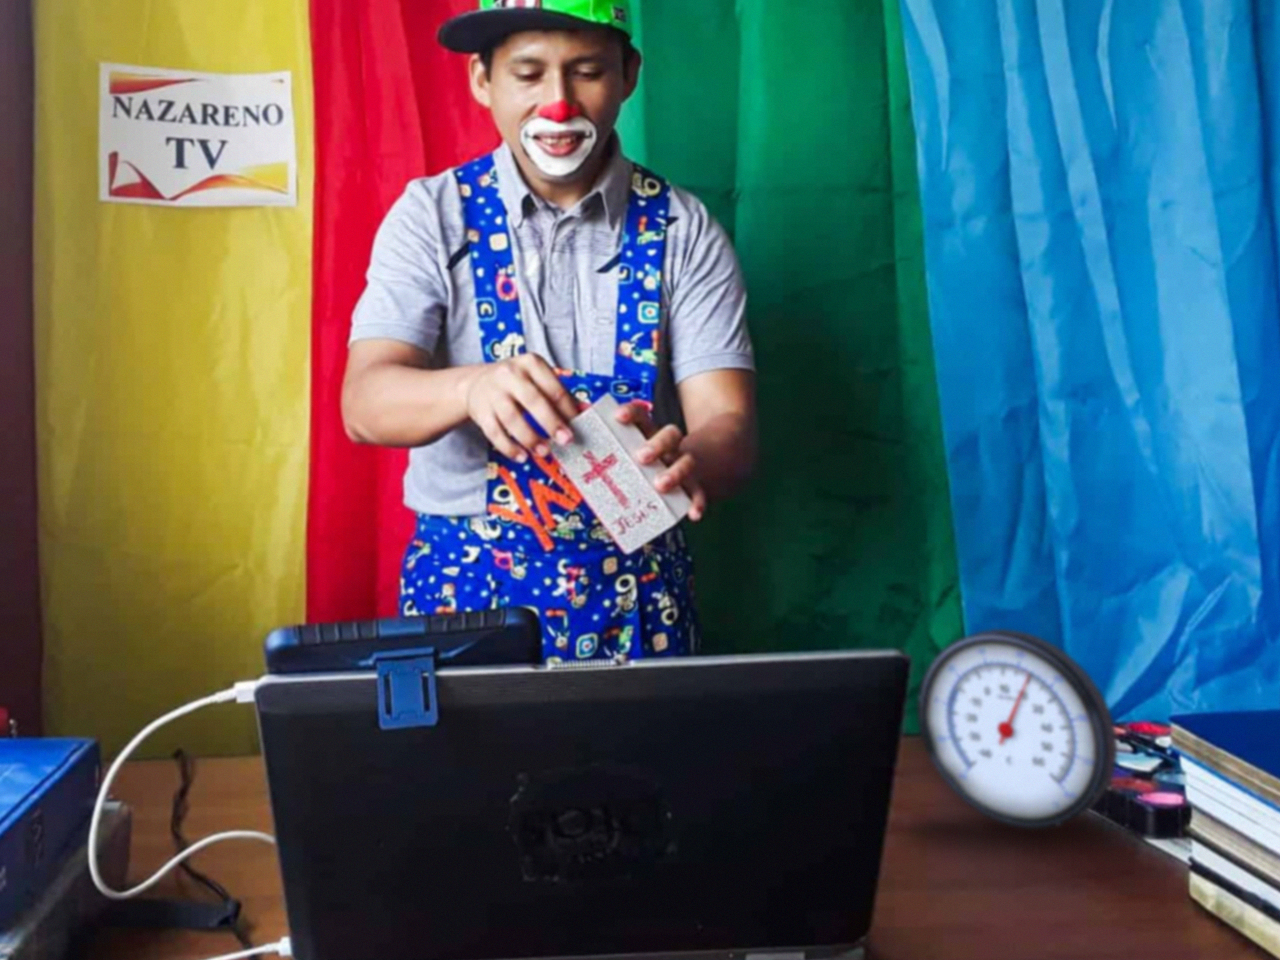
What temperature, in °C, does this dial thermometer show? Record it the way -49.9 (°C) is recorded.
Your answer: 20 (°C)
